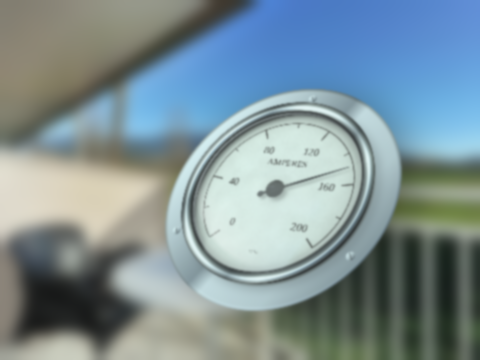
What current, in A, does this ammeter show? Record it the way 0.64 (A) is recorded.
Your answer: 150 (A)
